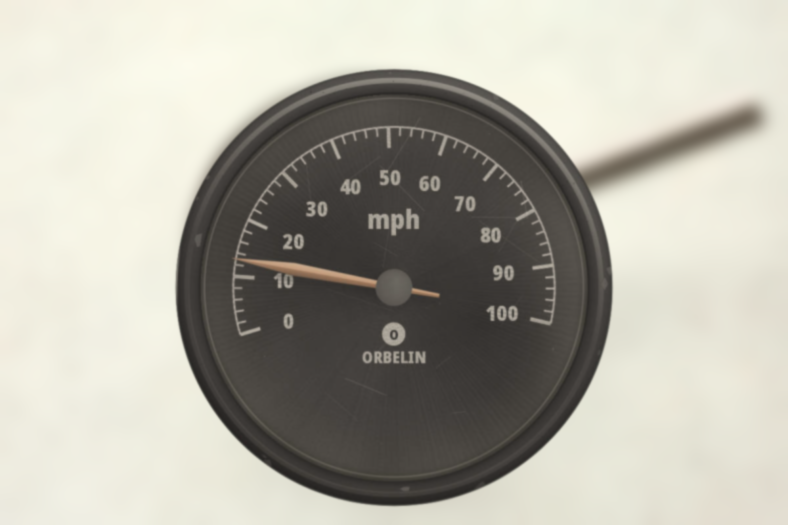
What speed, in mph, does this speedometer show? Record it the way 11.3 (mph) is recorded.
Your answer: 13 (mph)
